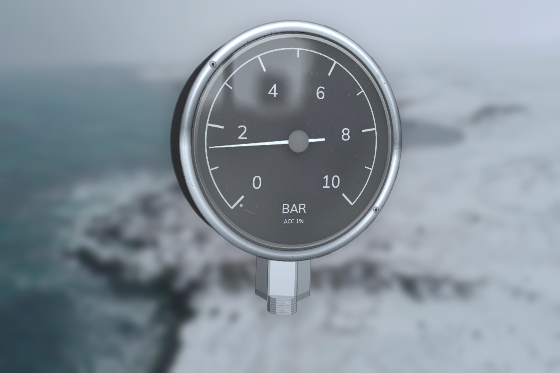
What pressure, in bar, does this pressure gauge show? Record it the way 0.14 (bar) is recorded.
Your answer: 1.5 (bar)
